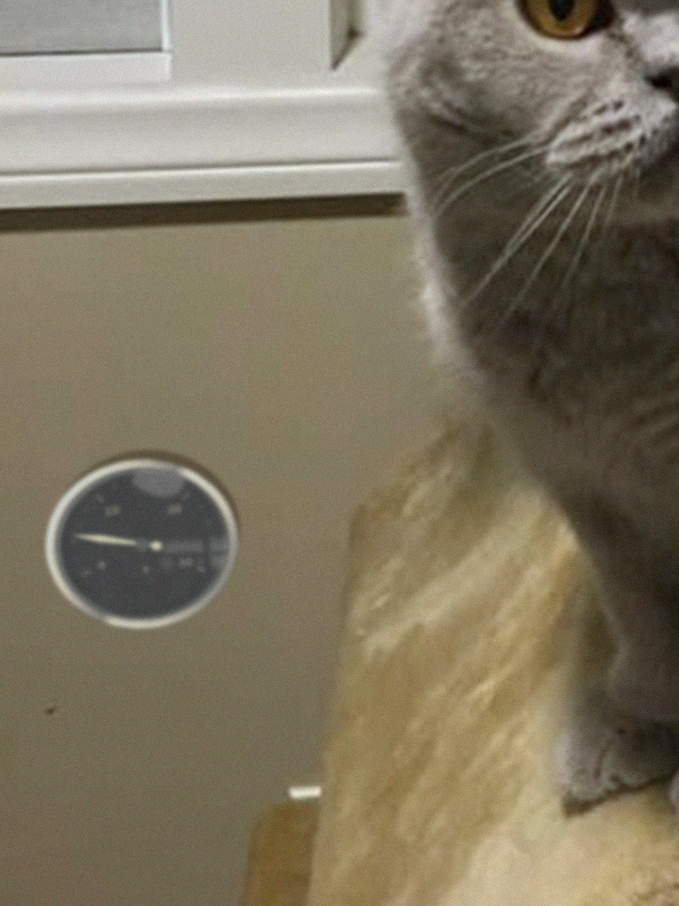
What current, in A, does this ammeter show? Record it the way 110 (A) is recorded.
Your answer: 5 (A)
